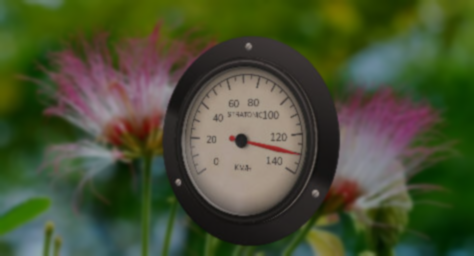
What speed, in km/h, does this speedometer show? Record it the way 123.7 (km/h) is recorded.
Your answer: 130 (km/h)
